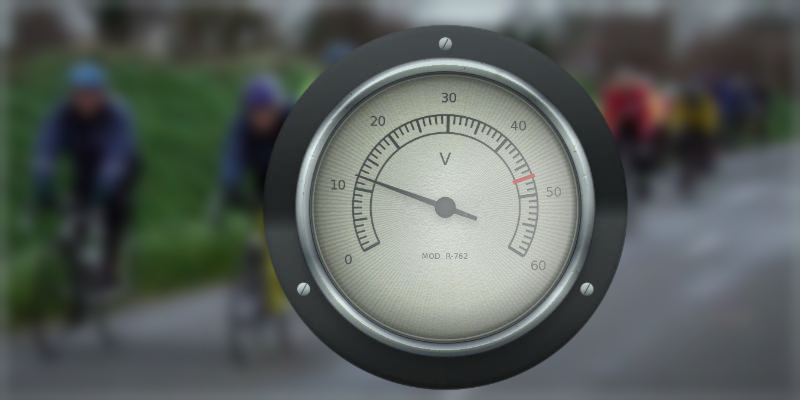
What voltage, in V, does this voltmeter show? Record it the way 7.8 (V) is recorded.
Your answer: 12 (V)
